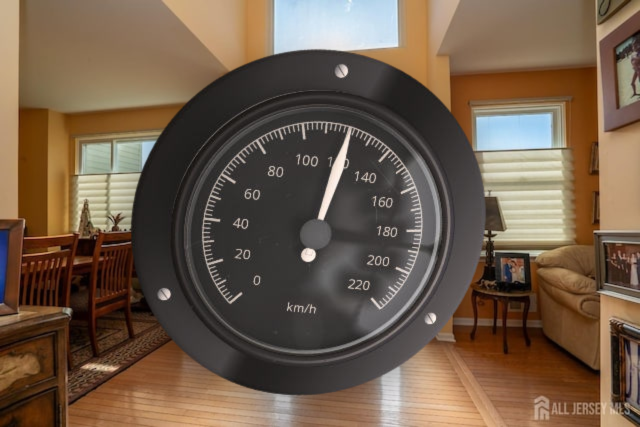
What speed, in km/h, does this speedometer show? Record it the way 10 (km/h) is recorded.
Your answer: 120 (km/h)
